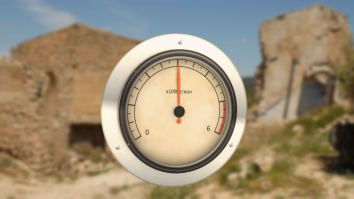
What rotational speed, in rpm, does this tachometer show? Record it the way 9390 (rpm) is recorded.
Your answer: 3000 (rpm)
